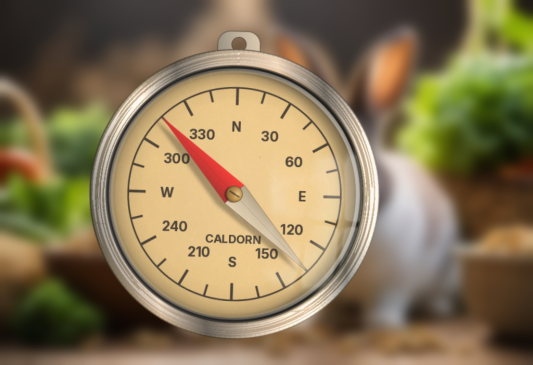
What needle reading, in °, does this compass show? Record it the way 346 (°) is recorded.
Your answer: 315 (°)
